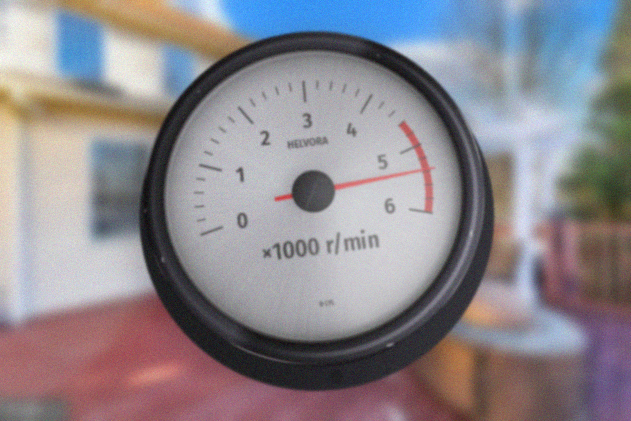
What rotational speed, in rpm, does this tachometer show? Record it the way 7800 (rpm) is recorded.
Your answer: 5400 (rpm)
